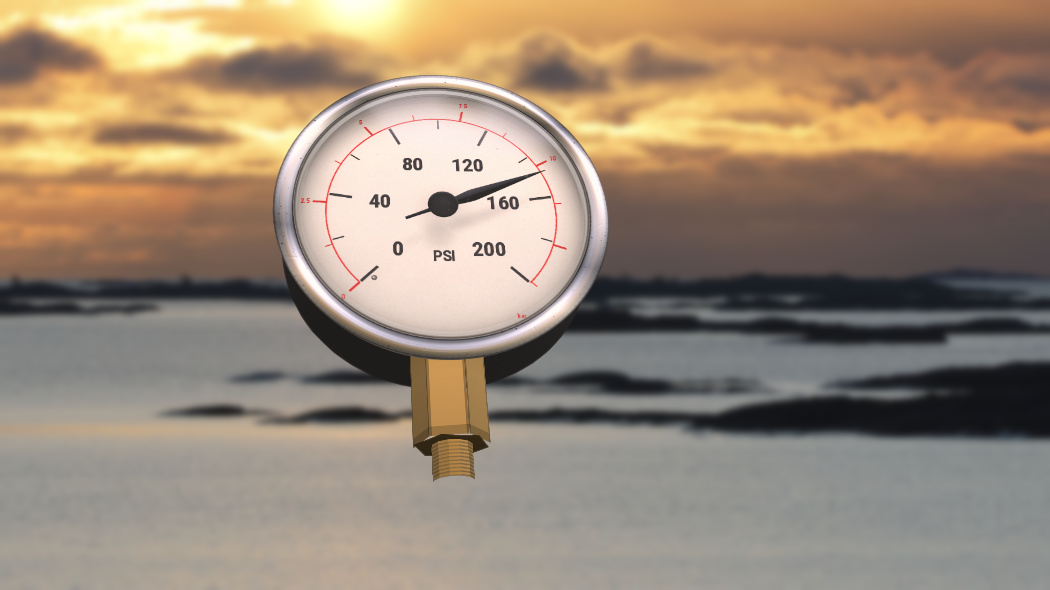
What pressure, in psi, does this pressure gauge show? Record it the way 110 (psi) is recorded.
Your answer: 150 (psi)
